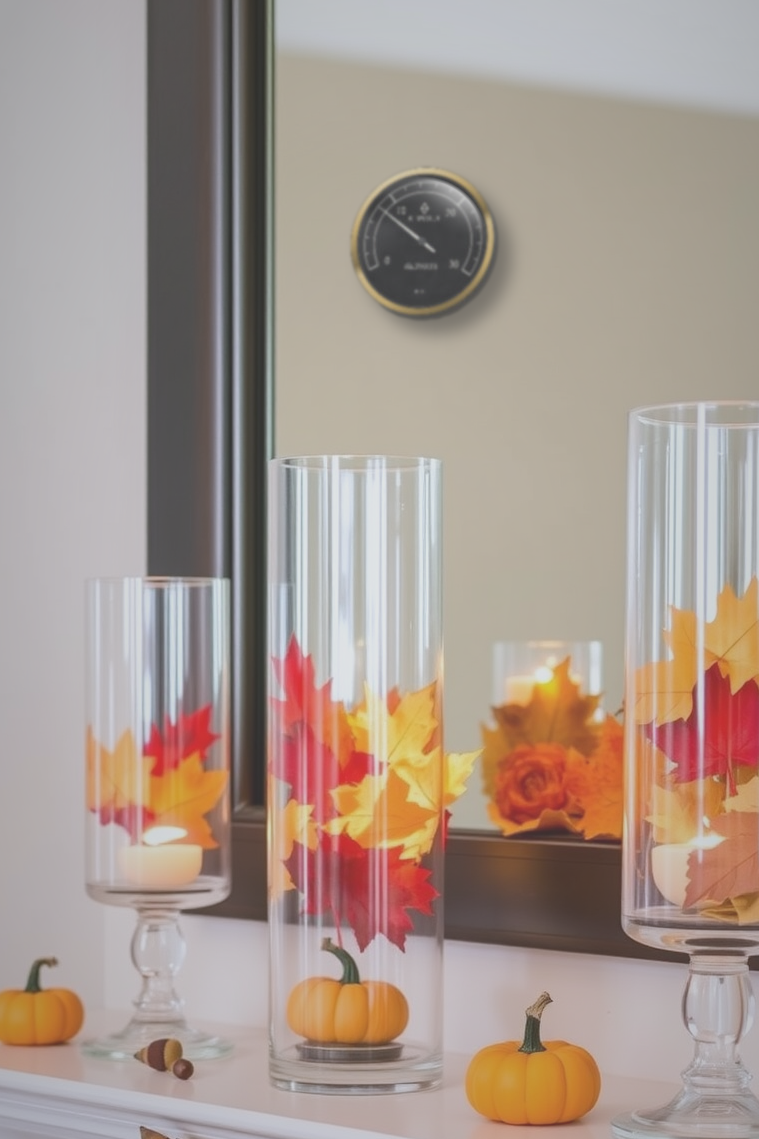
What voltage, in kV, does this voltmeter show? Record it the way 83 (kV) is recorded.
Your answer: 8 (kV)
